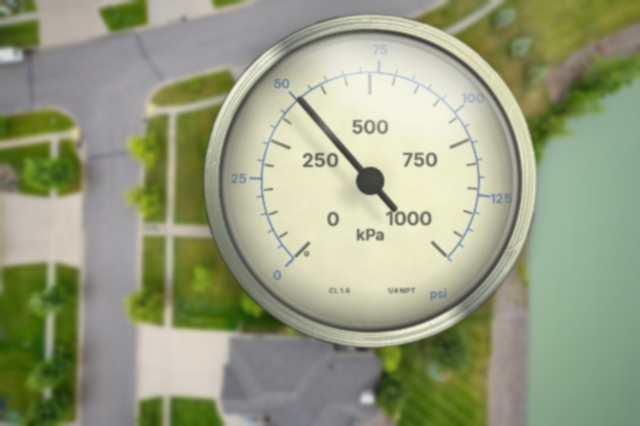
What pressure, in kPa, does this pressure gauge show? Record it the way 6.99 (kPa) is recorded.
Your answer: 350 (kPa)
